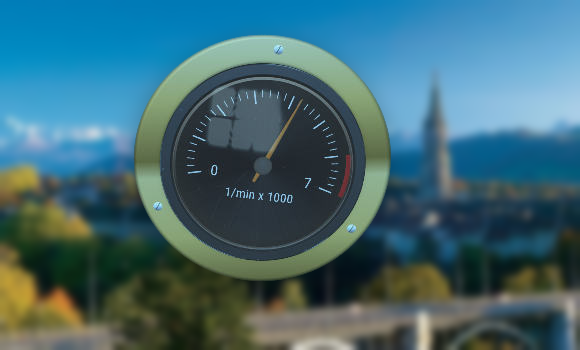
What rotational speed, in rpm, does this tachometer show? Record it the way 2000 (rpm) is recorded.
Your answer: 4200 (rpm)
